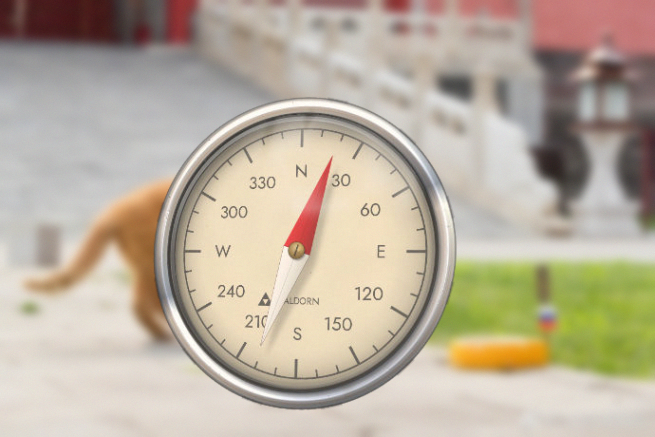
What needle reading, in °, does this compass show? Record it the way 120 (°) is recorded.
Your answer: 20 (°)
